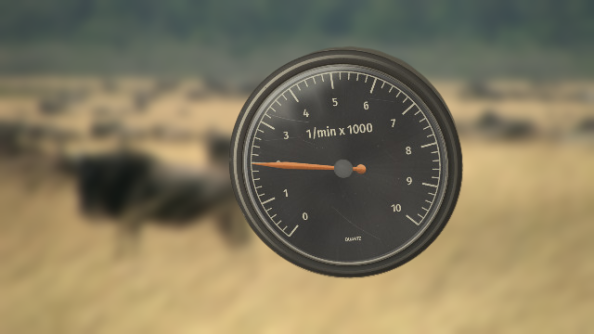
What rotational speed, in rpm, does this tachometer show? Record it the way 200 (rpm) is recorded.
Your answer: 2000 (rpm)
